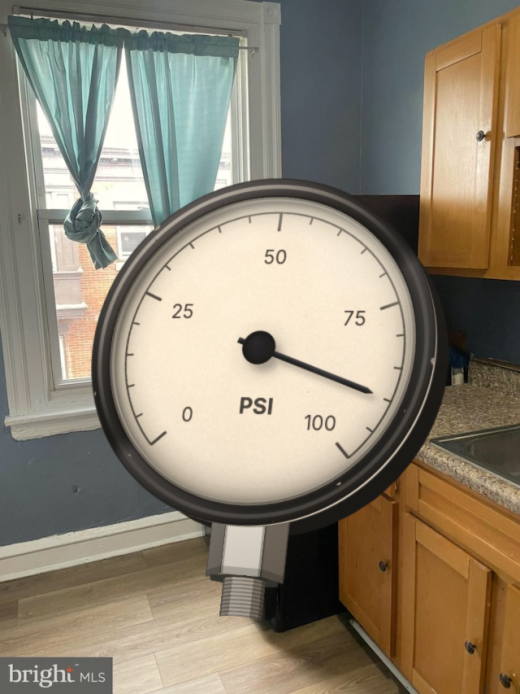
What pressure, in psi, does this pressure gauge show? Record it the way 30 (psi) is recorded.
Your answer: 90 (psi)
